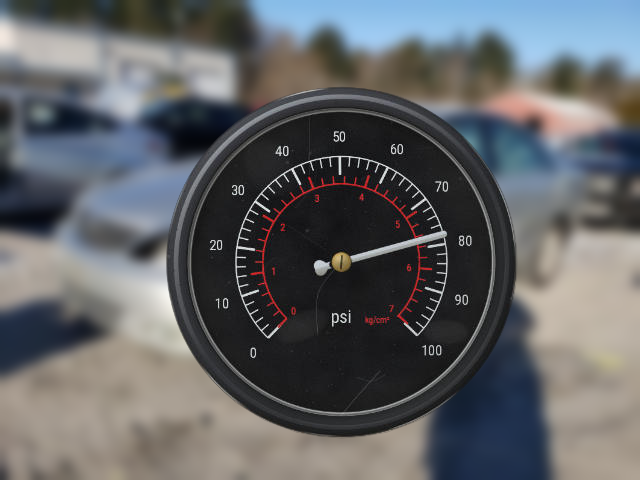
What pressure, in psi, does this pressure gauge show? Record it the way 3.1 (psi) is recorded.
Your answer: 78 (psi)
